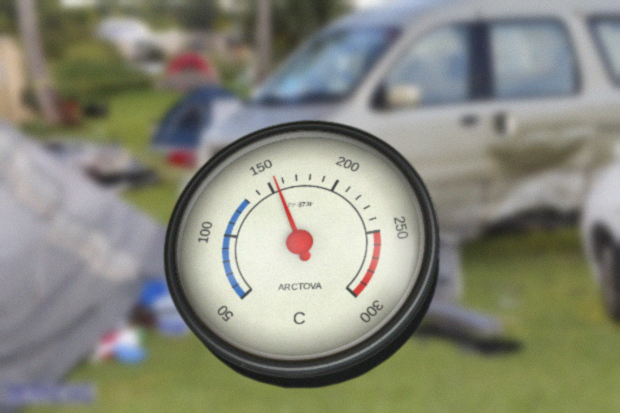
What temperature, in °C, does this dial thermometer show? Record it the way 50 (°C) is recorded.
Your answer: 155 (°C)
